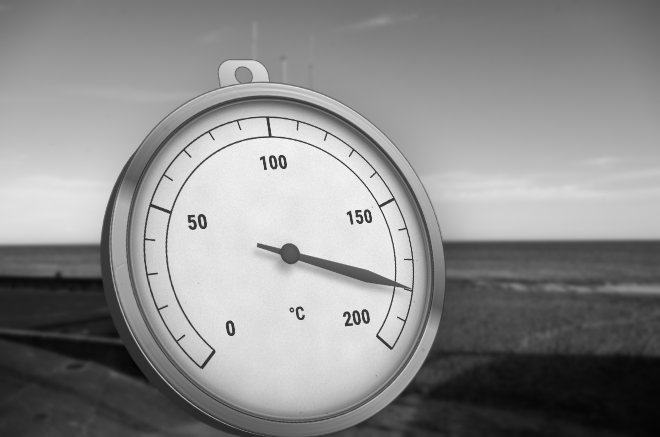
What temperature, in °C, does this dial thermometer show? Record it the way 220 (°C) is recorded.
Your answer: 180 (°C)
